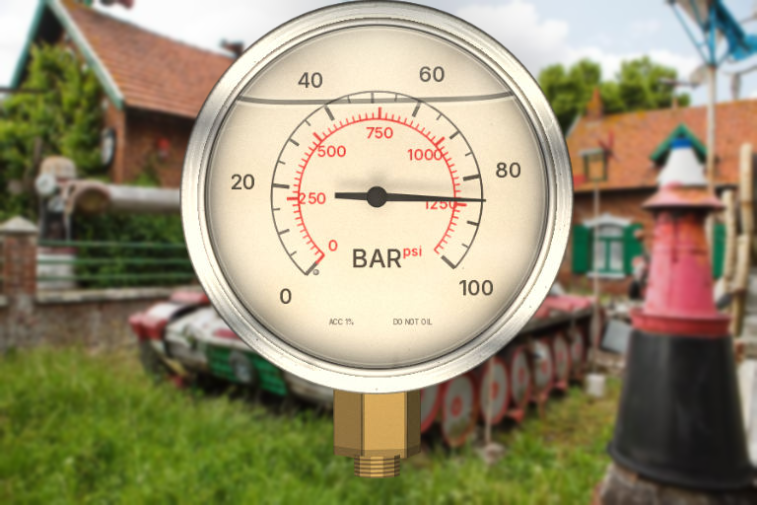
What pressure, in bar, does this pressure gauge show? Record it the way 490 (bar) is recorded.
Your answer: 85 (bar)
